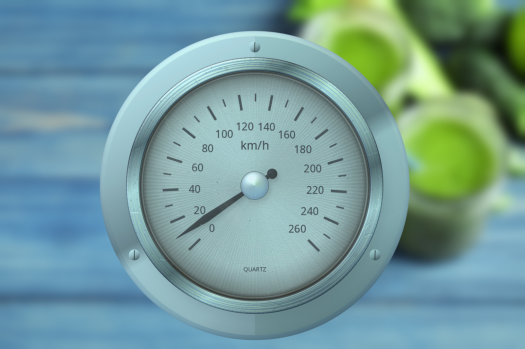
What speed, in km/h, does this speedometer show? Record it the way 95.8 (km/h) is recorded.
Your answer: 10 (km/h)
